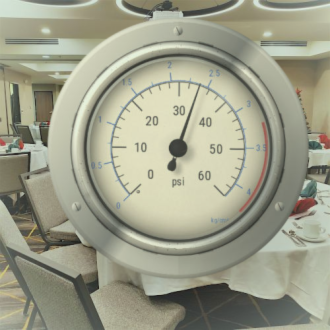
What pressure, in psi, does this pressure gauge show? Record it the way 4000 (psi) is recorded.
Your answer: 34 (psi)
